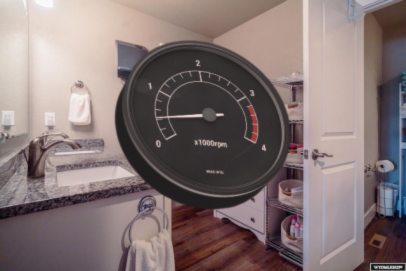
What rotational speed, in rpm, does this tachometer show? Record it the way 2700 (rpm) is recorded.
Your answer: 400 (rpm)
